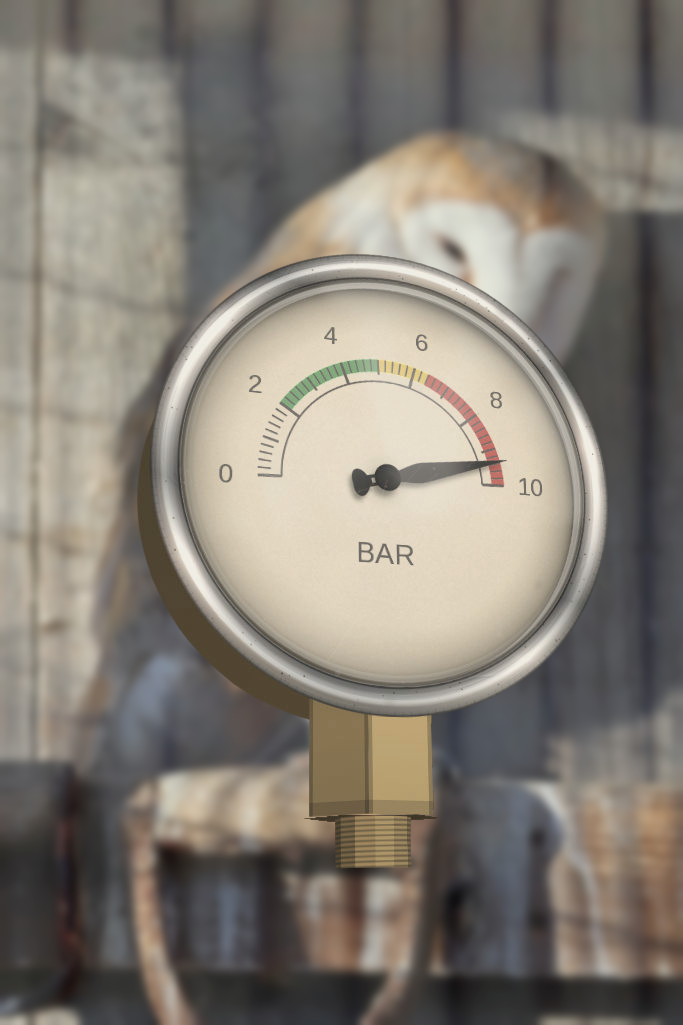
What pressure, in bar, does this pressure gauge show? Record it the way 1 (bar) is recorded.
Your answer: 9.4 (bar)
